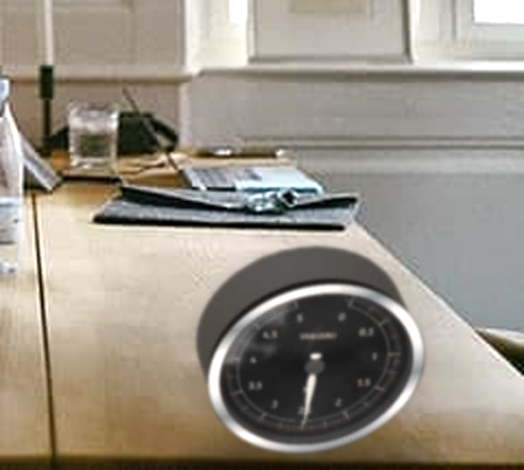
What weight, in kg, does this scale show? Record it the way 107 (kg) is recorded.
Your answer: 2.5 (kg)
